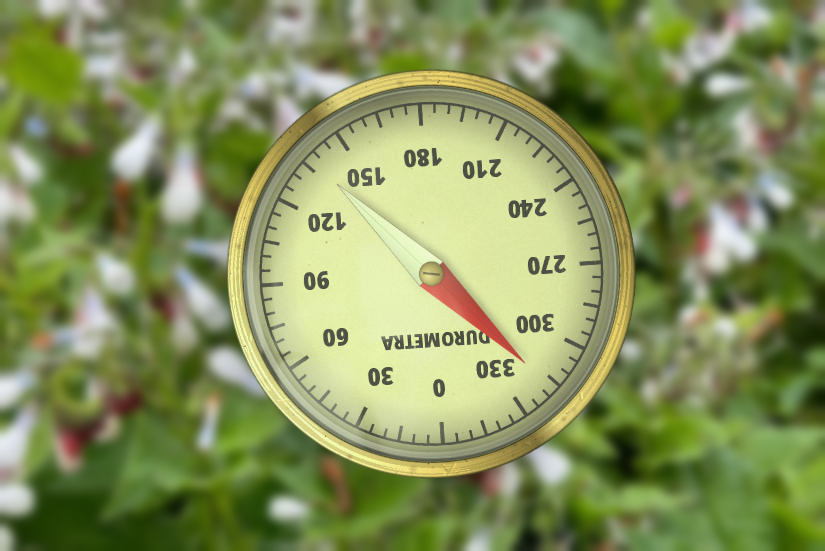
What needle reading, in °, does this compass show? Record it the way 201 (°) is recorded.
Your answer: 317.5 (°)
